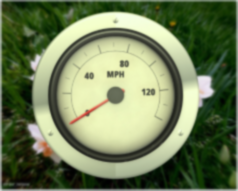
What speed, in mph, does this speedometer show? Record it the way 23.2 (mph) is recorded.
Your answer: 0 (mph)
